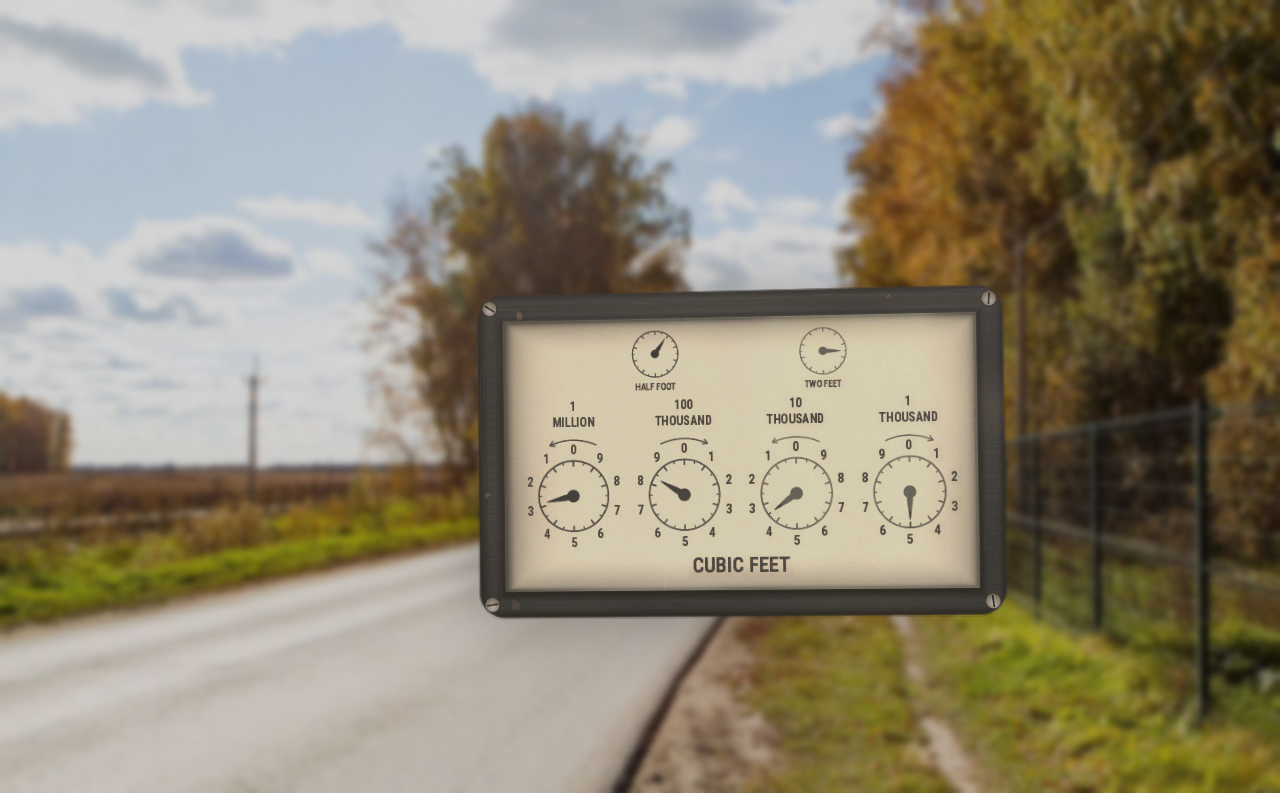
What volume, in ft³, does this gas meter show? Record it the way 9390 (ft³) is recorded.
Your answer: 283500 (ft³)
